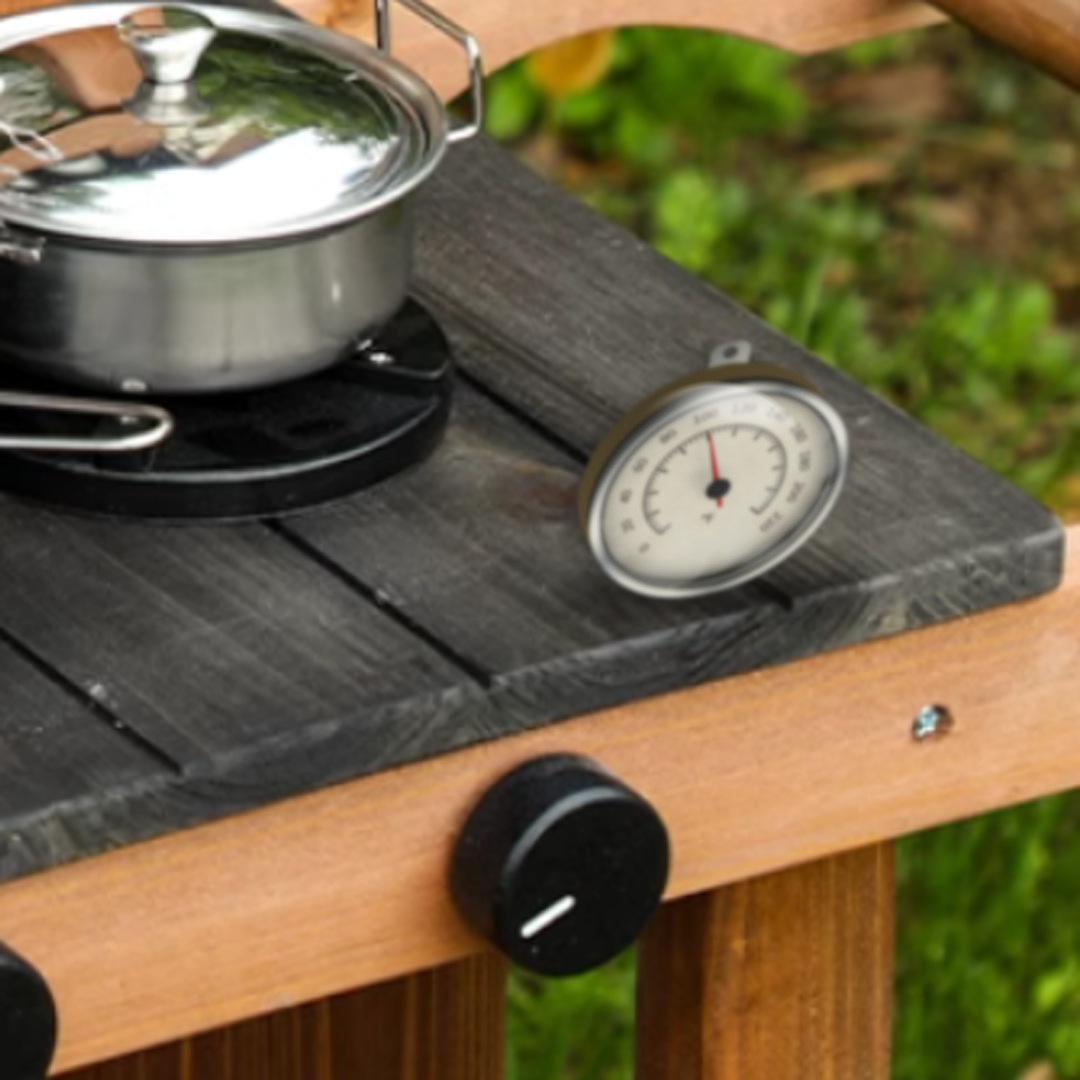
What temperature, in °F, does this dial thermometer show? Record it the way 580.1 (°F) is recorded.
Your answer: 100 (°F)
